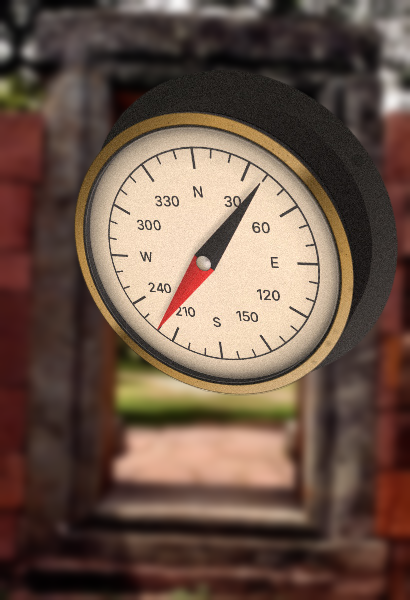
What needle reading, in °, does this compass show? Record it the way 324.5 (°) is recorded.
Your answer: 220 (°)
